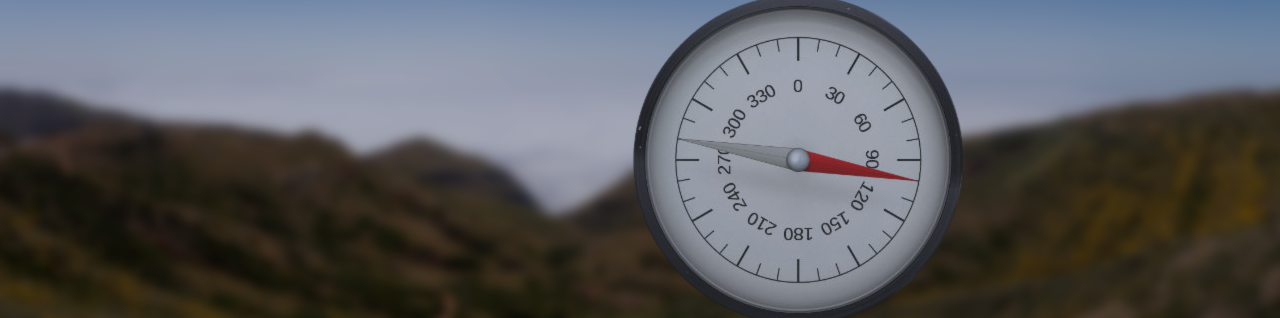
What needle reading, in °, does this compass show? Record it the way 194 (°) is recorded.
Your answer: 100 (°)
